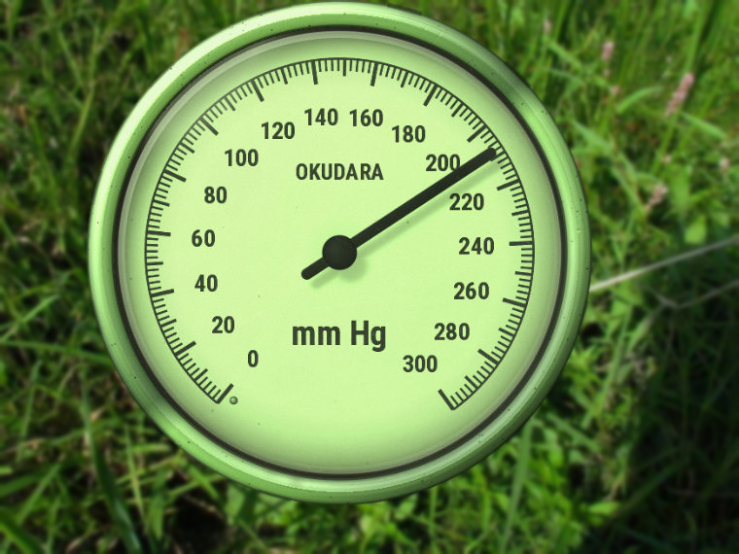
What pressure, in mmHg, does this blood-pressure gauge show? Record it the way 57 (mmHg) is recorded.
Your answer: 208 (mmHg)
